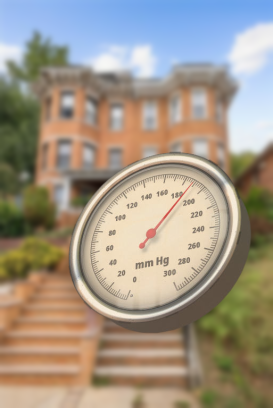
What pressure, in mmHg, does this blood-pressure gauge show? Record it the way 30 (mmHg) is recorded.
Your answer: 190 (mmHg)
